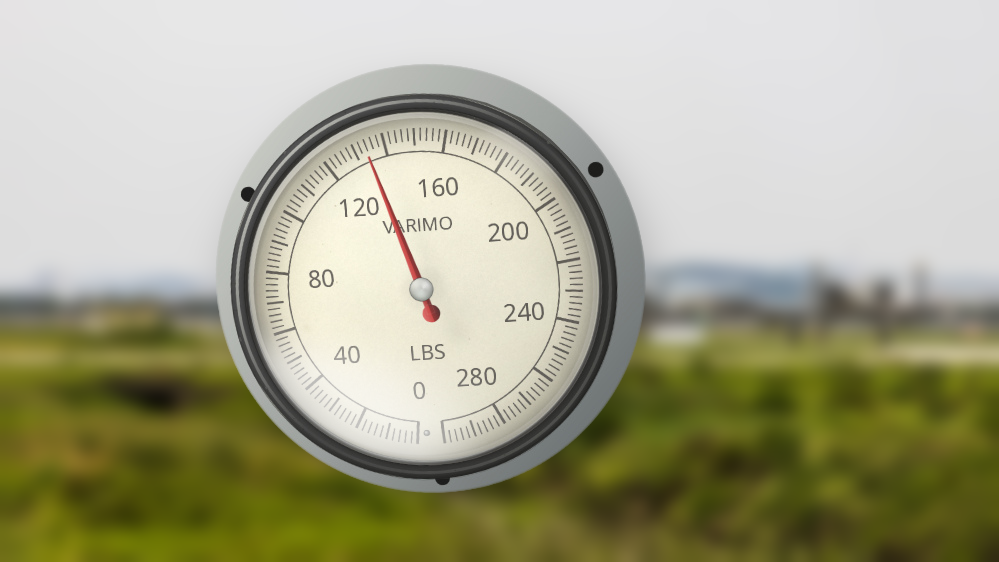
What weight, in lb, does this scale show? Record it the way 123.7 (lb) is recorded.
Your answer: 134 (lb)
